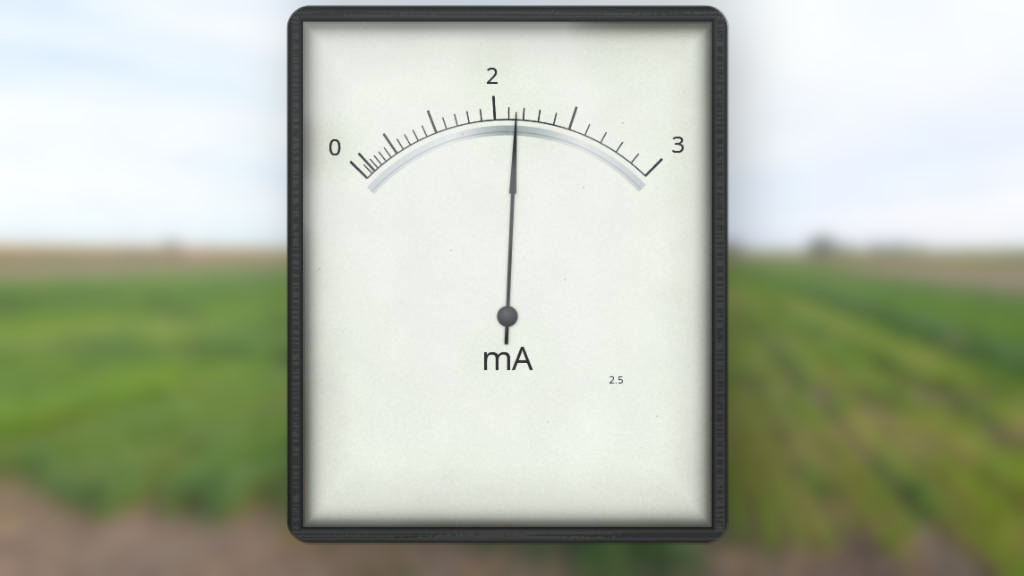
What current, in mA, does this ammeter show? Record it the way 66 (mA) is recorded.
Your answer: 2.15 (mA)
